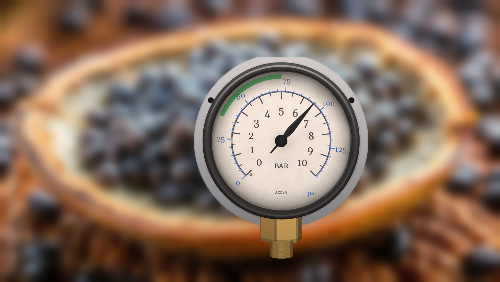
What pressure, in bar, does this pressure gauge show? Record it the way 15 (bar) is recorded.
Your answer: 6.5 (bar)
